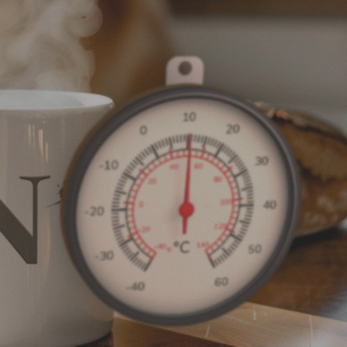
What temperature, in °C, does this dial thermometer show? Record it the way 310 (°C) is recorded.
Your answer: 10 (°C)
